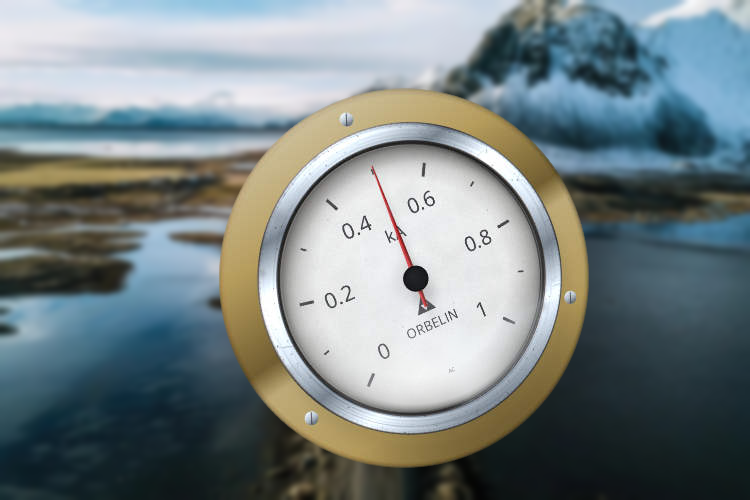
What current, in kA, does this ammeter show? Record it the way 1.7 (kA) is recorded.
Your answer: 0.5 (kA)
